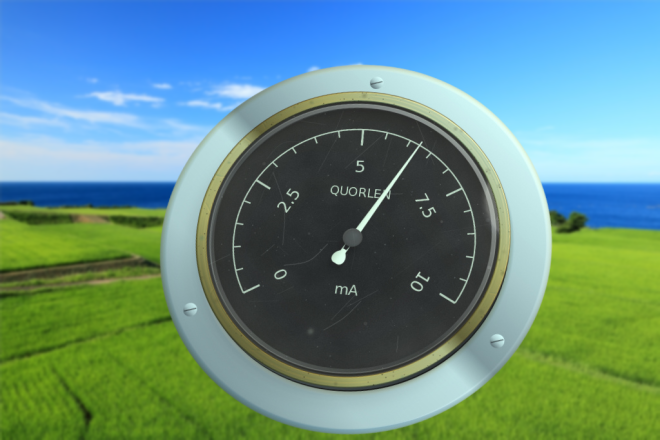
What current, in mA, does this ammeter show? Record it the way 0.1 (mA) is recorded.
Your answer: 6.25 (mA)
